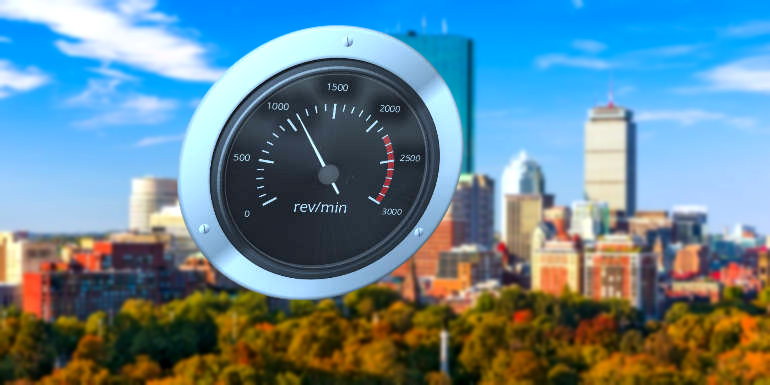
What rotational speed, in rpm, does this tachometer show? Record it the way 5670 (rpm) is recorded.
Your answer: 1100 (rpm)
